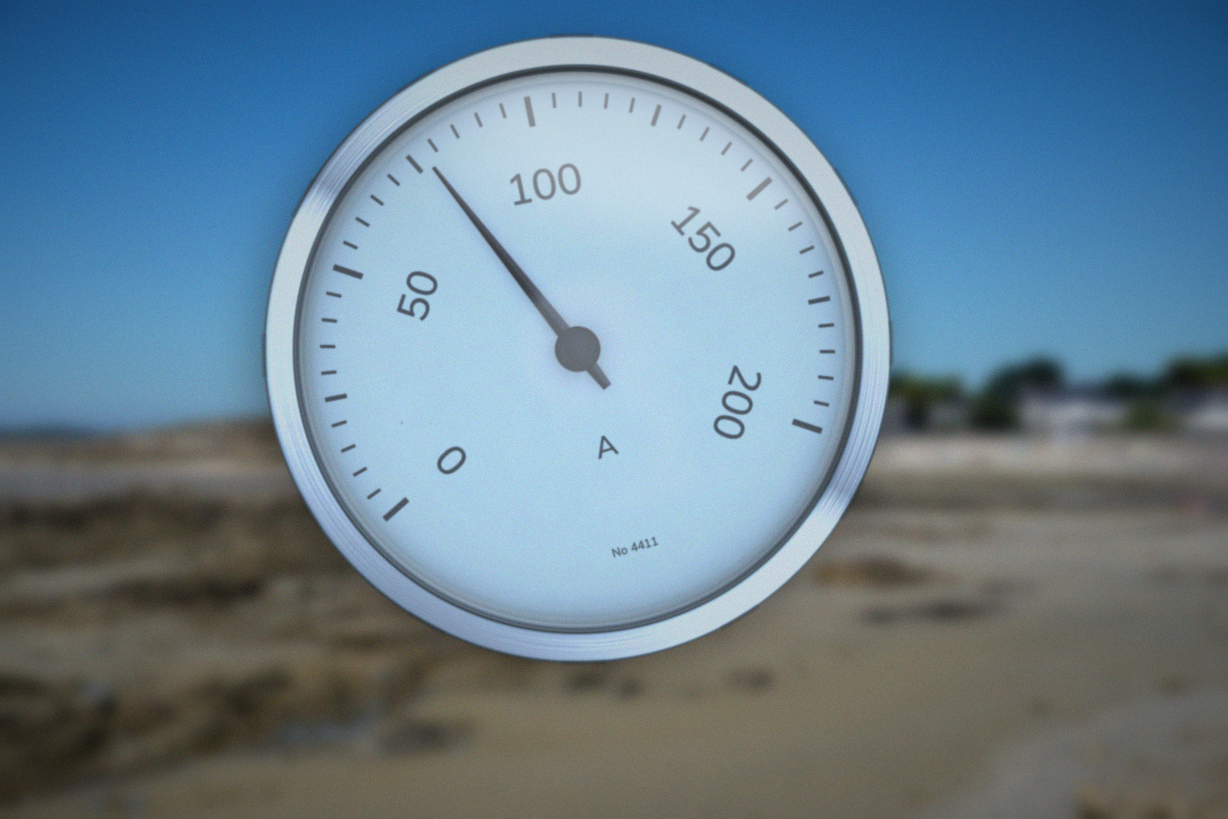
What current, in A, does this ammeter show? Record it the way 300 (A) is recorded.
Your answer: 77.5 (A)
